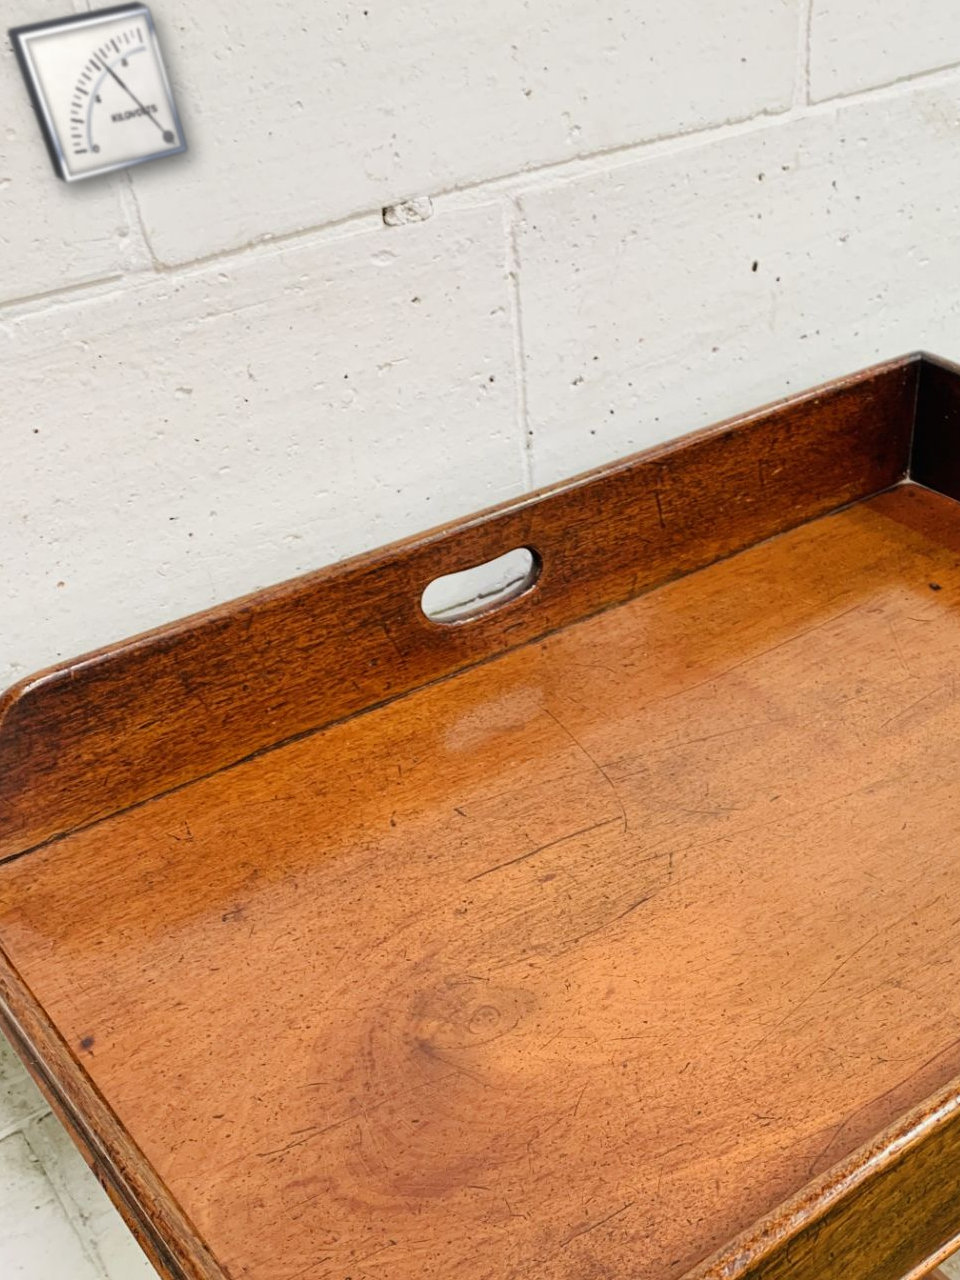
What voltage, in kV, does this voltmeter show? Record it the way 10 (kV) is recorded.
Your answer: 6.5 (kV)
